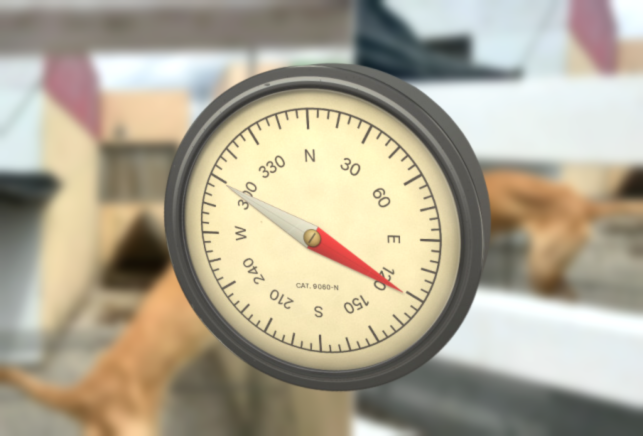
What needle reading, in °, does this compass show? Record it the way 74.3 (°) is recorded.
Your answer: 120 (°)
